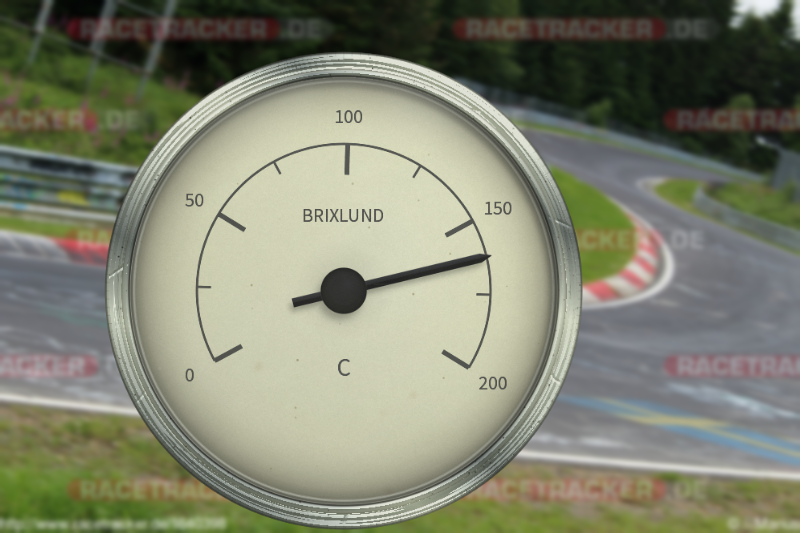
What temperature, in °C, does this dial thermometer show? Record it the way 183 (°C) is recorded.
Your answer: 162.5 (°C)
